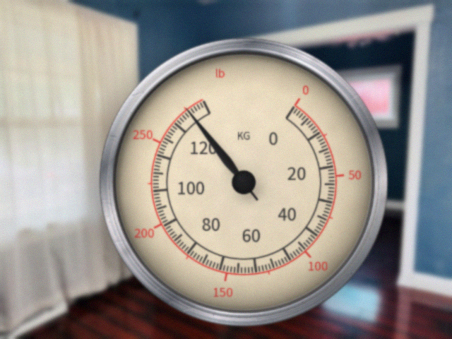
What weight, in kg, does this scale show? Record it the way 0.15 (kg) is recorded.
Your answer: 125 (kg)
